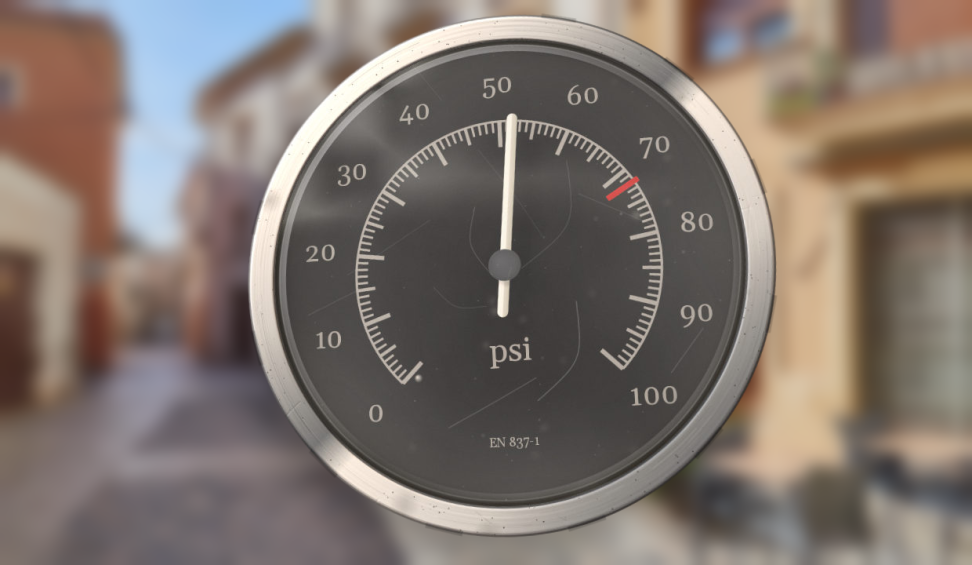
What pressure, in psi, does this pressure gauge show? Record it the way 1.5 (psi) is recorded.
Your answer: 52 (psi)
